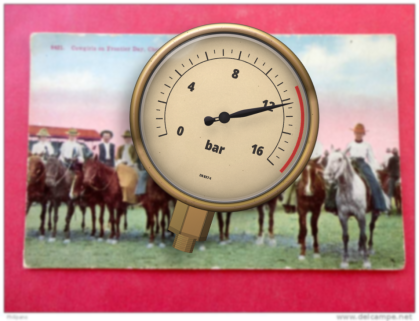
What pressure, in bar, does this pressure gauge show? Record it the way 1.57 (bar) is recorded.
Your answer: 12.25 (bar)
